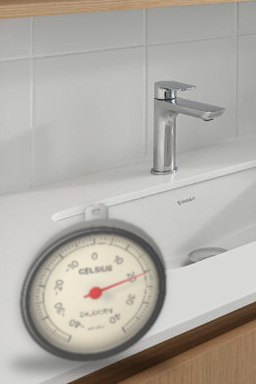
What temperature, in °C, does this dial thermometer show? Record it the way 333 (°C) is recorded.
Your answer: 20 (°C)
